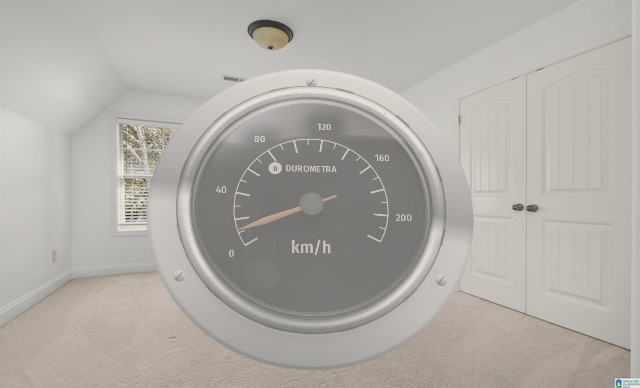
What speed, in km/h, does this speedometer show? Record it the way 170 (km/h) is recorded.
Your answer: 10 (km/h)
